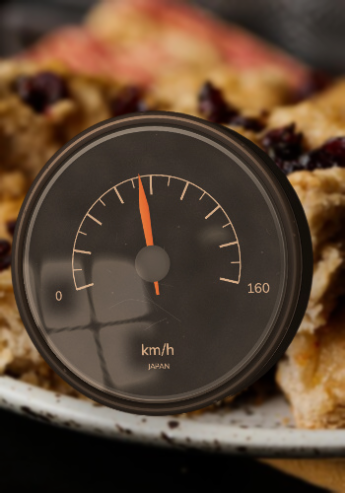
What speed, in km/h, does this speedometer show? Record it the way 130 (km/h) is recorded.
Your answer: 75 (km/h)
